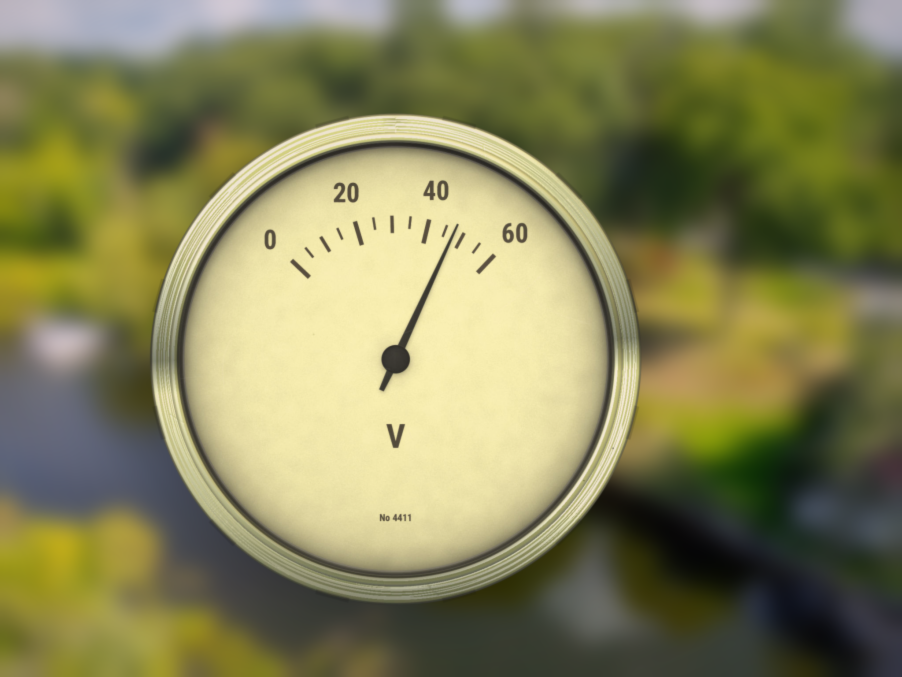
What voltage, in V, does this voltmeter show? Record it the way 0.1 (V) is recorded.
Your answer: 47.5 (V)
